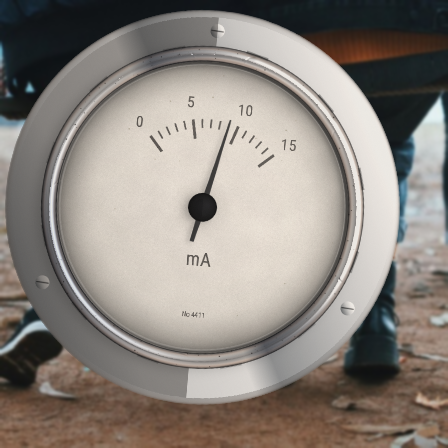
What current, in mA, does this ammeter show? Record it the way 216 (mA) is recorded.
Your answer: 9 (mA)
